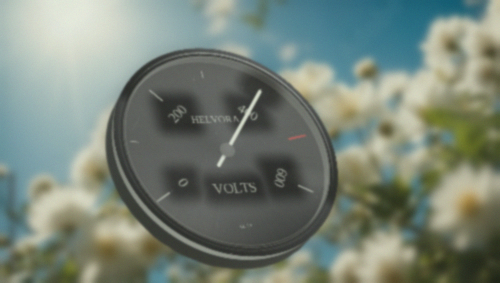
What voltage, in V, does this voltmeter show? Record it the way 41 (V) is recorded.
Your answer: 400 (V)
